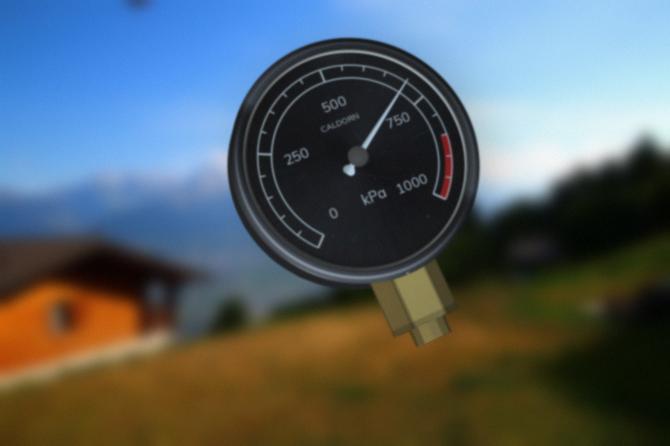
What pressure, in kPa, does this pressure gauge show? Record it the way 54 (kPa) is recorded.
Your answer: 700 (kPa)
